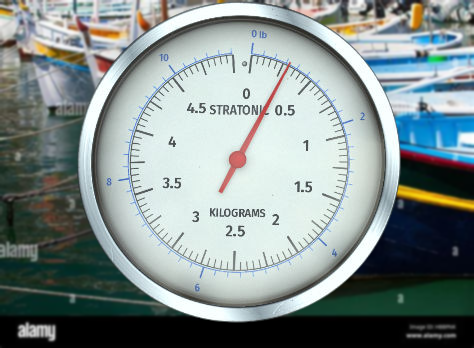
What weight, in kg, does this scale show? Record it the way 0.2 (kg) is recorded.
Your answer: 0.3 (kg)
